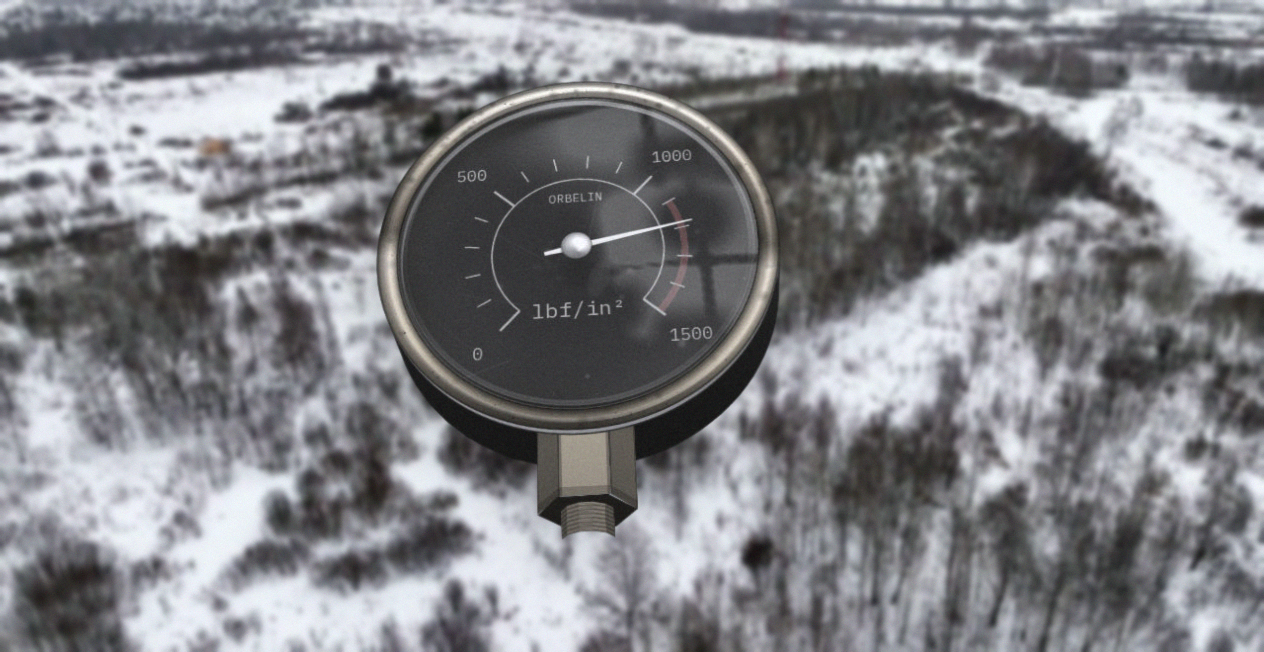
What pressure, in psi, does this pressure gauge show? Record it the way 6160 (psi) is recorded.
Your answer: 1200 (psi)
